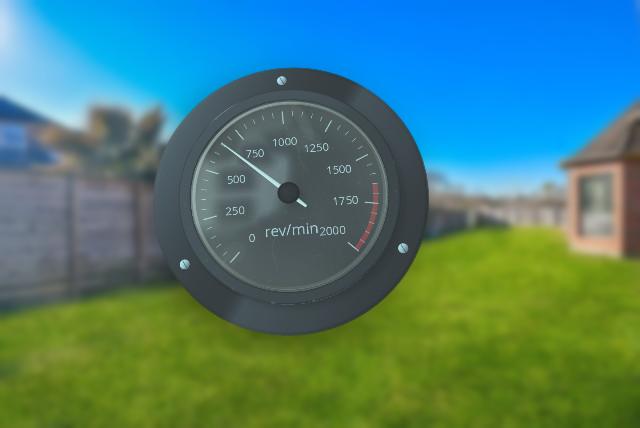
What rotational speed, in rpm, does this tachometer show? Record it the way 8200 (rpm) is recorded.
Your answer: 650 (rpm)
